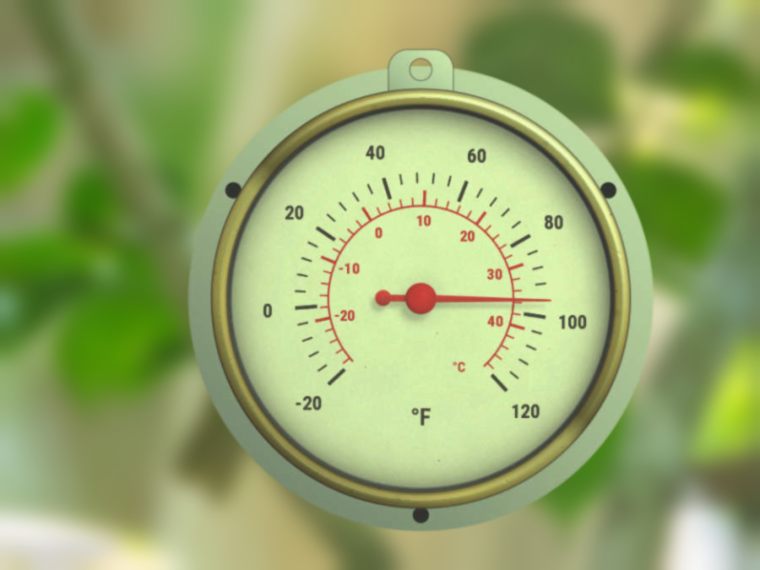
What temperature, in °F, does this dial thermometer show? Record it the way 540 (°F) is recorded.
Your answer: 96 (°F)
